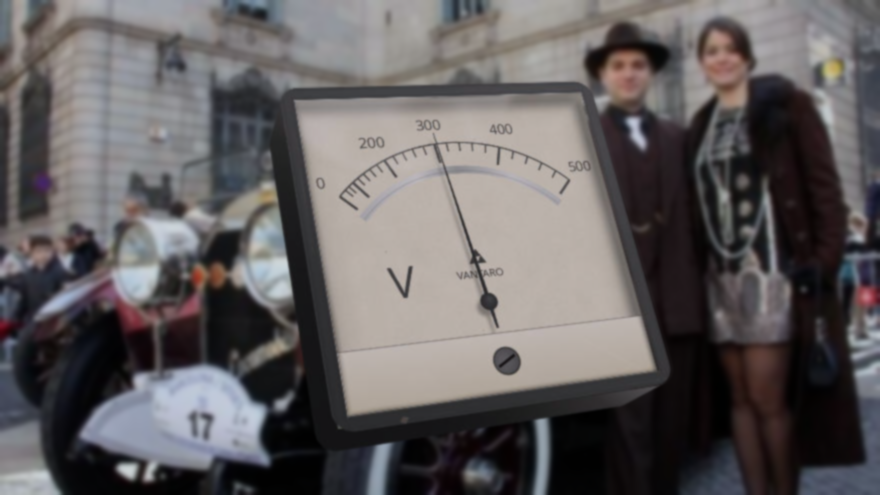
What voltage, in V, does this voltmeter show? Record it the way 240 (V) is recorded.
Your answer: 300 (V)
